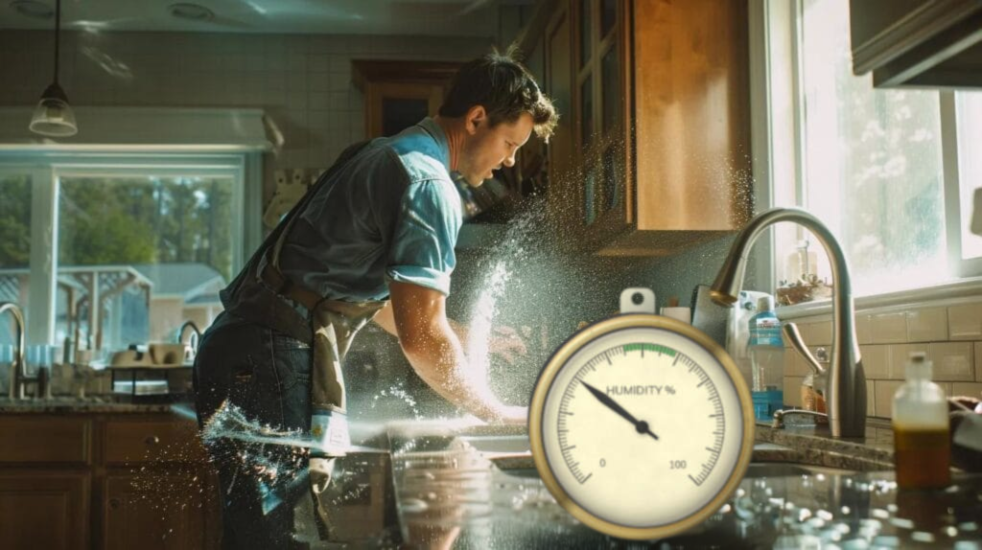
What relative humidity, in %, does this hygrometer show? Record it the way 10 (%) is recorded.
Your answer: 30 (%)
